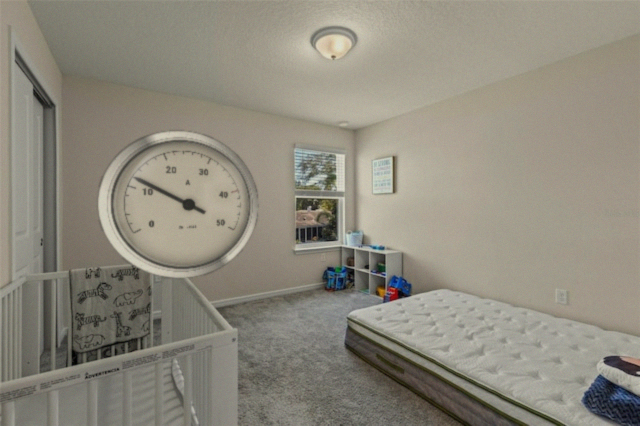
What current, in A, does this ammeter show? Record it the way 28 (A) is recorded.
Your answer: 12 (A)
